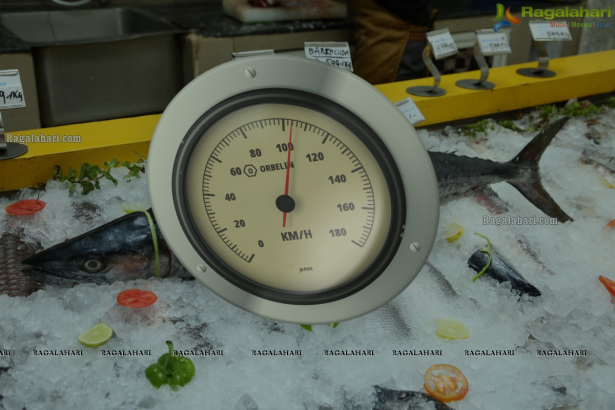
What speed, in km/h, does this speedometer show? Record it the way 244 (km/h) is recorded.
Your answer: 104 (km/h)
